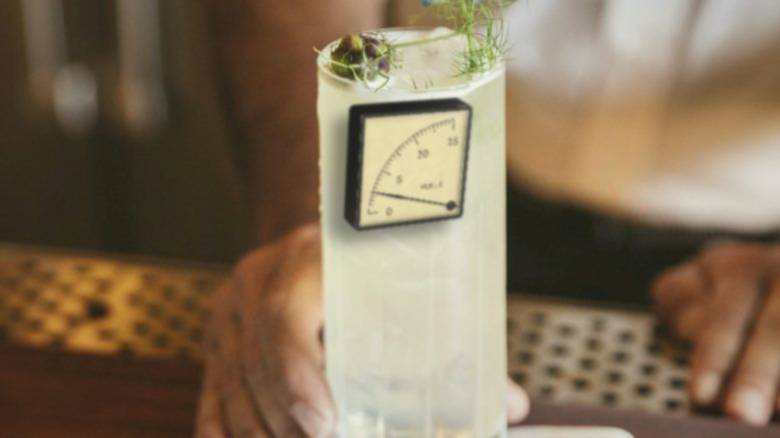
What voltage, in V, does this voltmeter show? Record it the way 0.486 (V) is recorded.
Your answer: 2.5 (V)
